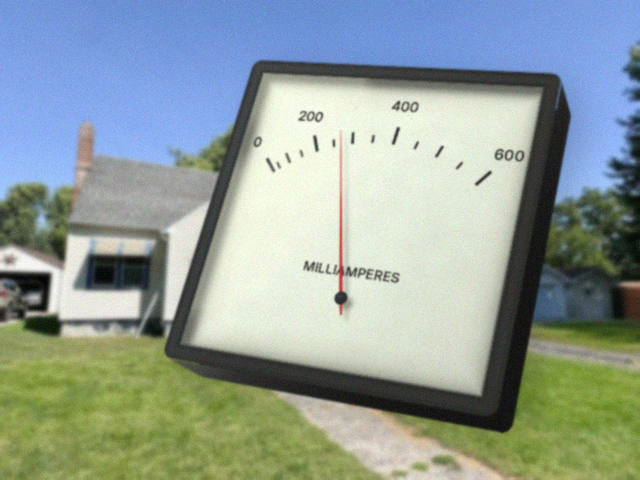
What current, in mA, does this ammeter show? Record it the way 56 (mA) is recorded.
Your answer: 275 (mA)
